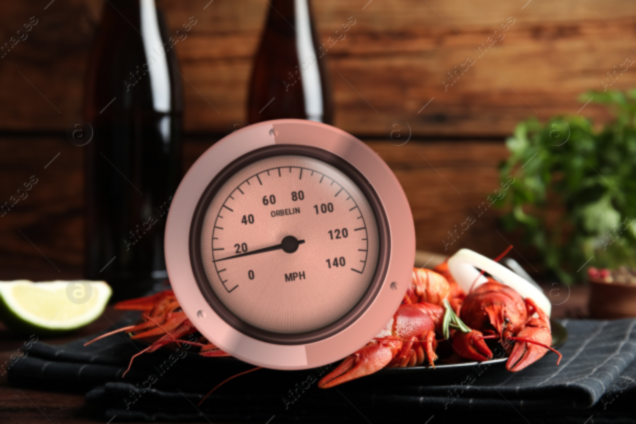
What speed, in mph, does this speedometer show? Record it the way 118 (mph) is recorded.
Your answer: 15 (mph)
